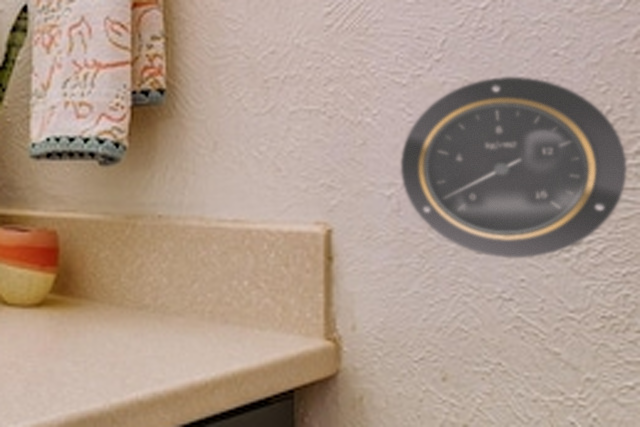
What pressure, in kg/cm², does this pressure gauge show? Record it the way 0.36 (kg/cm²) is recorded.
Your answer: 1 (kg/cm²)
